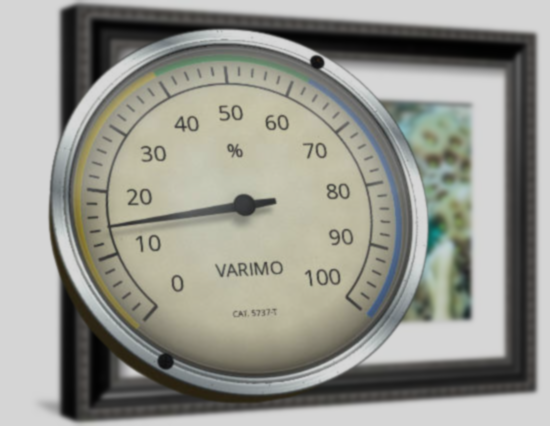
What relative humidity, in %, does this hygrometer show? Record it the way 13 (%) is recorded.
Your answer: 14 (%)
